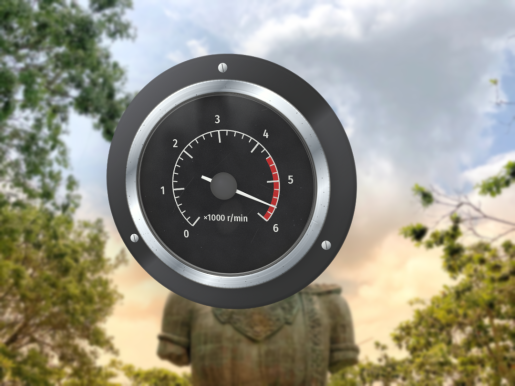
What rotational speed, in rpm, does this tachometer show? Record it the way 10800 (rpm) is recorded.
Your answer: 5600 (rpm)
